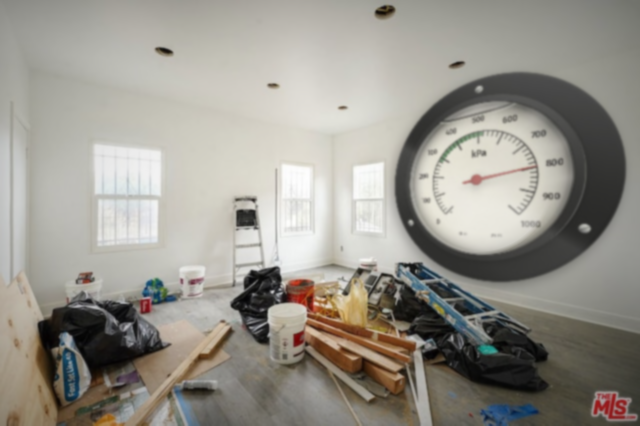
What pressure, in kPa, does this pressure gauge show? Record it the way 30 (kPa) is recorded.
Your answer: 800 (kPa)
